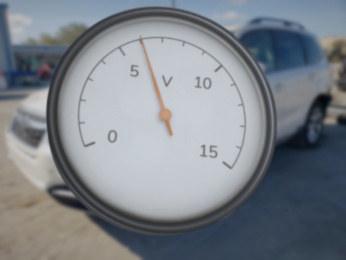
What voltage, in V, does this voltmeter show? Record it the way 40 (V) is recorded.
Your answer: 6 (V)
